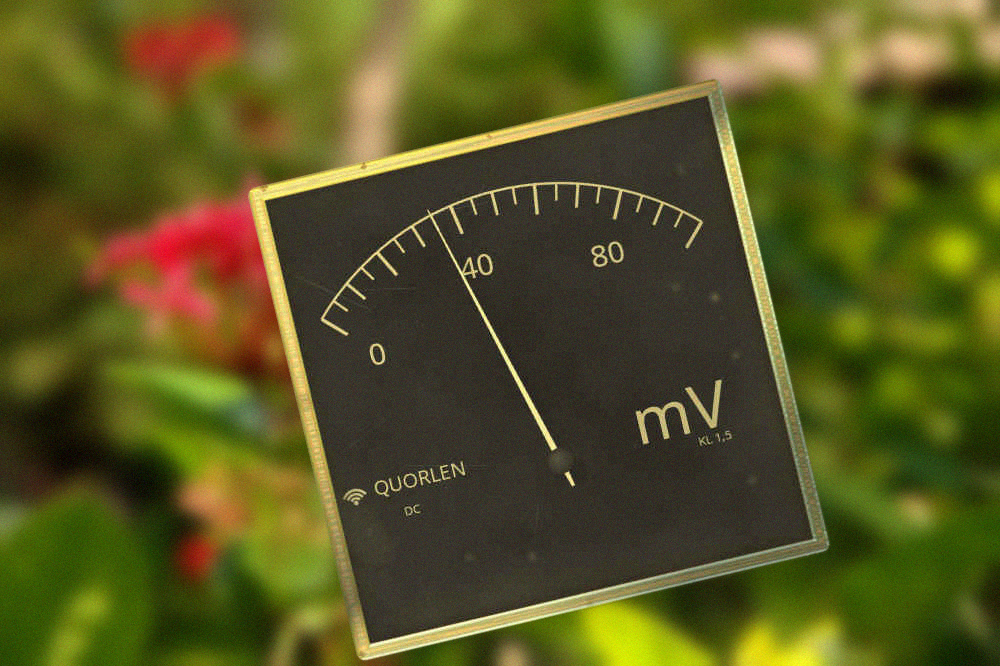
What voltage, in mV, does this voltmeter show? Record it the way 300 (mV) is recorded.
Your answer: 35 (mV)
